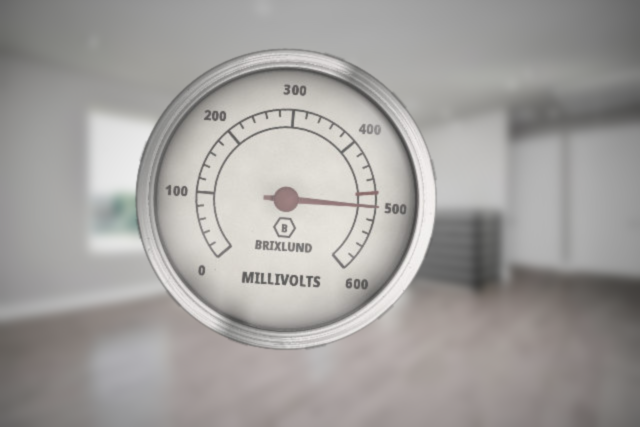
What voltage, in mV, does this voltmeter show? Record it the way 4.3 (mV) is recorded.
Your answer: 500 (mV)
